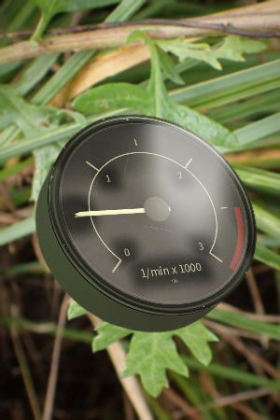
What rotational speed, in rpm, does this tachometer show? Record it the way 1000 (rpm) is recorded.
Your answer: 500 (rpm)
